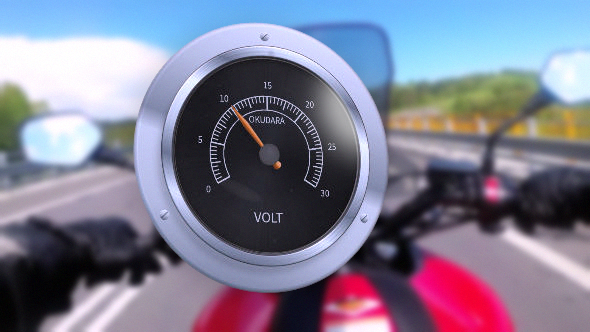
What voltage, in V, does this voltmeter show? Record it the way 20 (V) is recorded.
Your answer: 10 (V)
